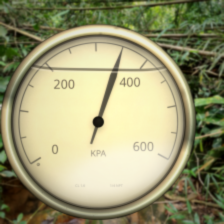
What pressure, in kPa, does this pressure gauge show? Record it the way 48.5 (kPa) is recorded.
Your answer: 350 (kPa)
